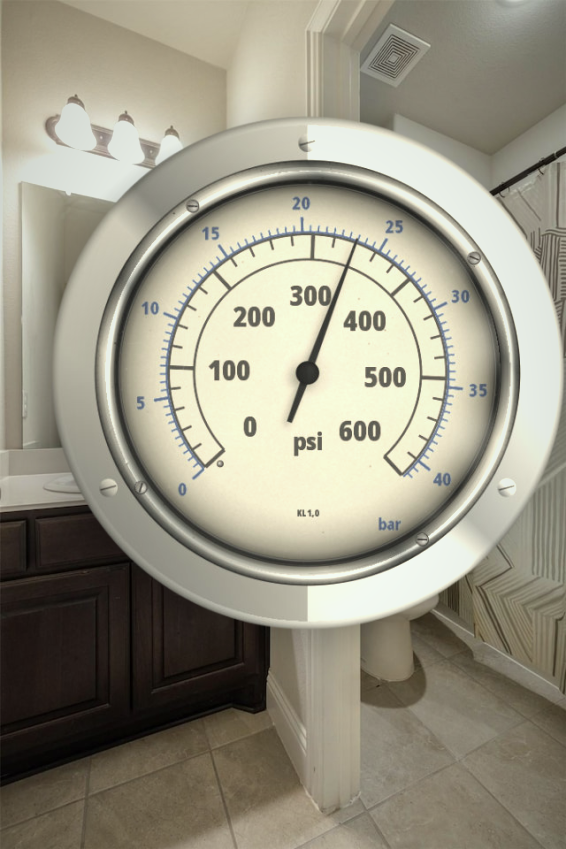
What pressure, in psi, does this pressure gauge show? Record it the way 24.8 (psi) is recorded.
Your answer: 340 (psi)
